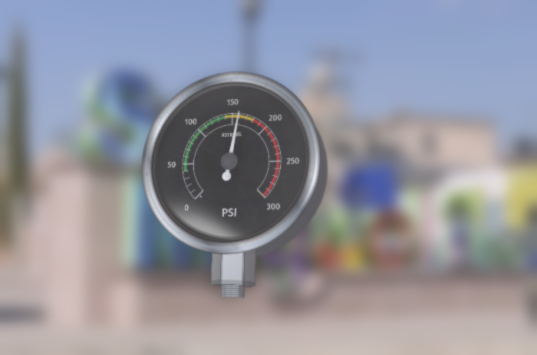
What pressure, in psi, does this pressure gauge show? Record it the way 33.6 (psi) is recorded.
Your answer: 160 (psi)
